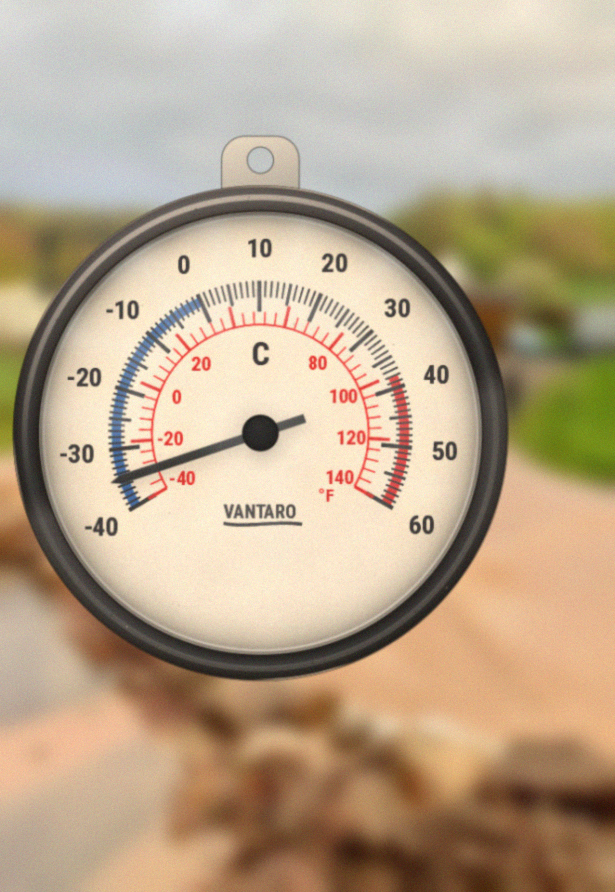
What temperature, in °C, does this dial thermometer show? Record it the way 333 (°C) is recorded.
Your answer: -35 (°C)
